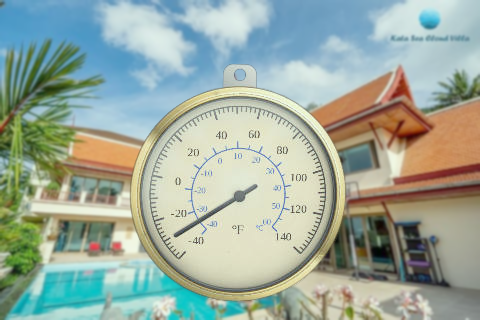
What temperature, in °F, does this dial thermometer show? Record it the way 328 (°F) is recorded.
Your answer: -30 (°F)
